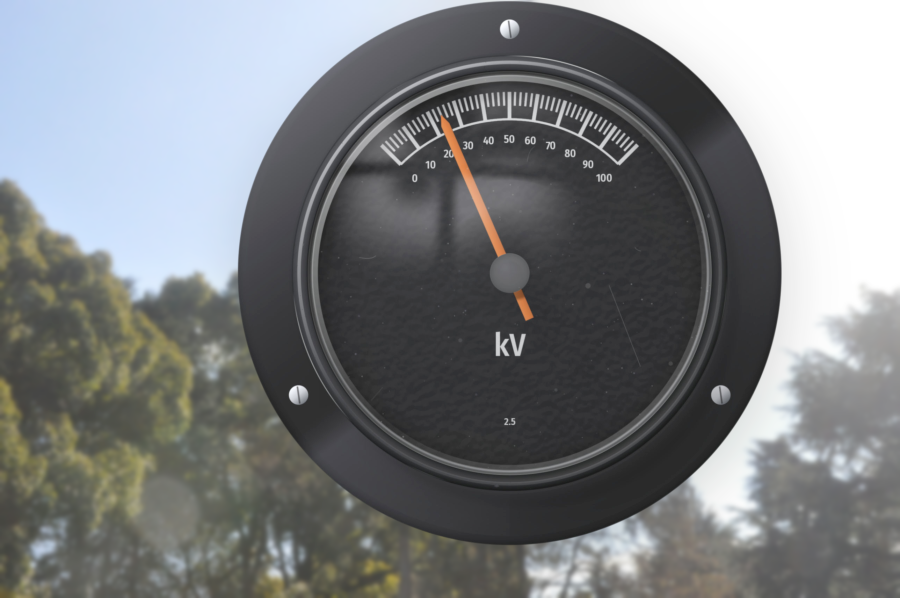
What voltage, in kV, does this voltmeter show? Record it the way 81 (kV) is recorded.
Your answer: 24 (kV)
